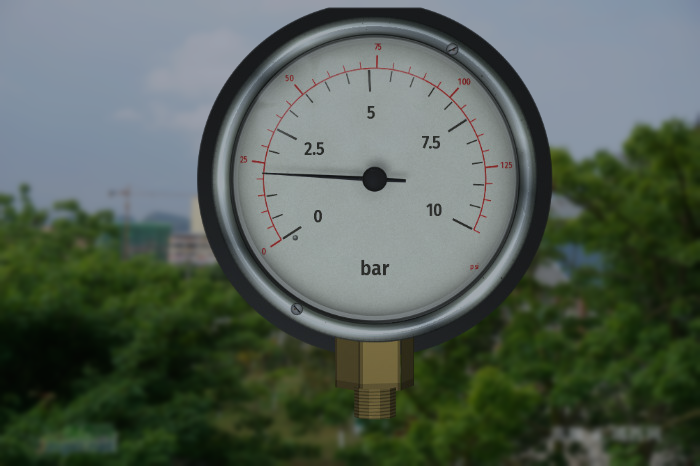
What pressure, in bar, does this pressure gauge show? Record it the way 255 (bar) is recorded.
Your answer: 1.5 (bar)
